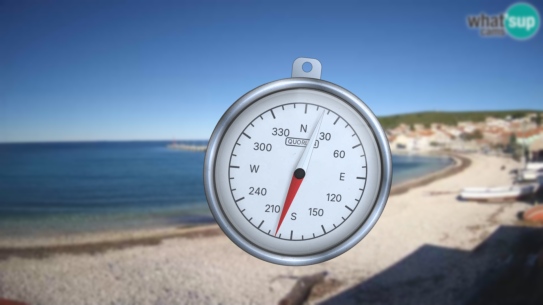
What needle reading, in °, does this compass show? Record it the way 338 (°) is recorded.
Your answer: 195 (°)
